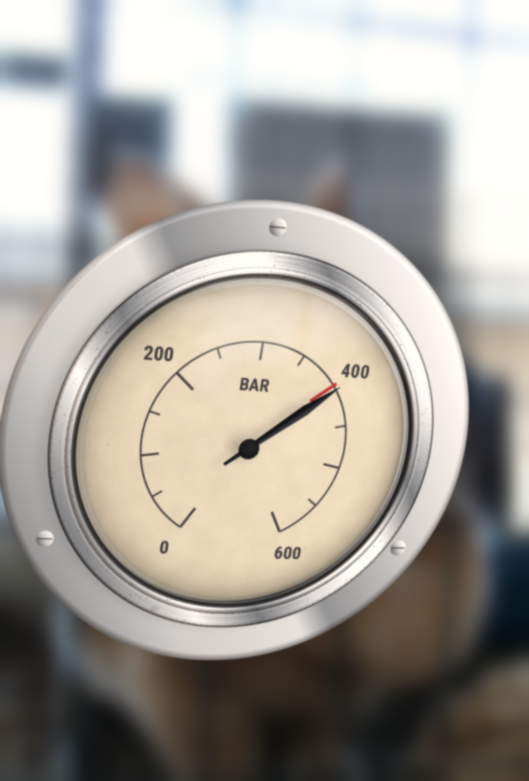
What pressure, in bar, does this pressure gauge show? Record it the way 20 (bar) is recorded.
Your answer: 400 (bar)
